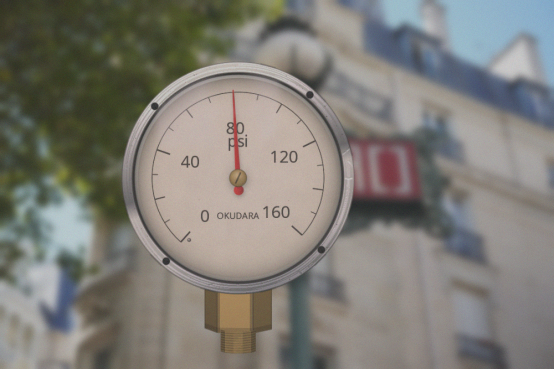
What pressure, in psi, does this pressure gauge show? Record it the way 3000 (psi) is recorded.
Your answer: 80 (psi)
